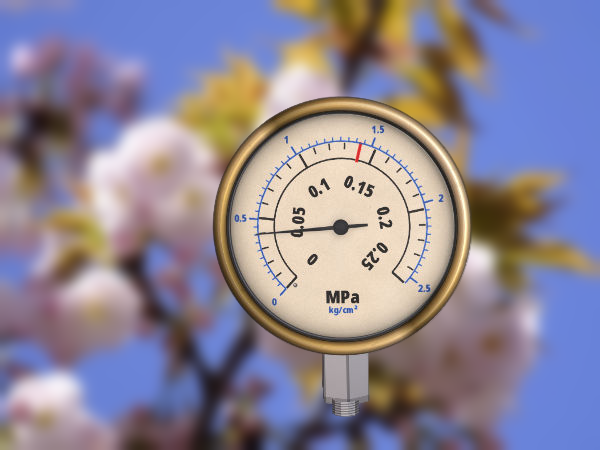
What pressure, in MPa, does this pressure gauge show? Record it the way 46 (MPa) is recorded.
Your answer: 0.04 (MPa)
